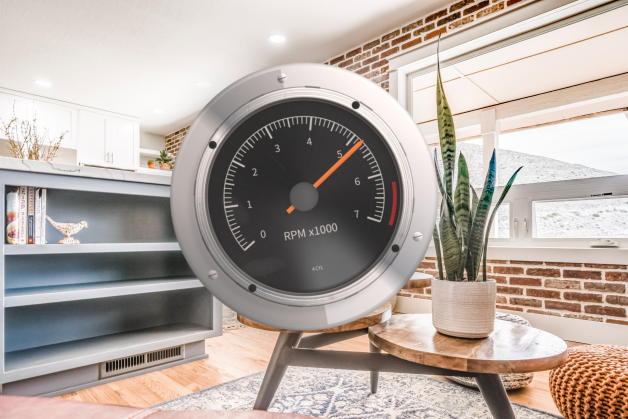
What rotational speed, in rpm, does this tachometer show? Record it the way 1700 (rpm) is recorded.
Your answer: 5200 (rpm)
